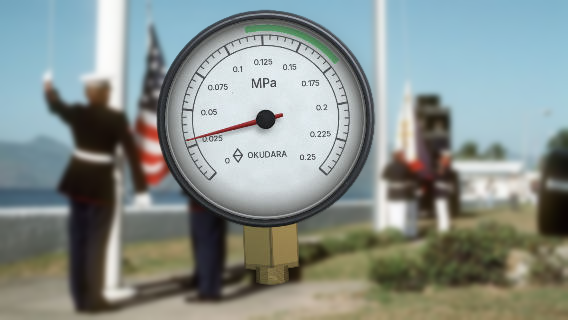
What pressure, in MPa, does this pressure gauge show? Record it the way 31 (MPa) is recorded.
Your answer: 0.03 (MPa)
